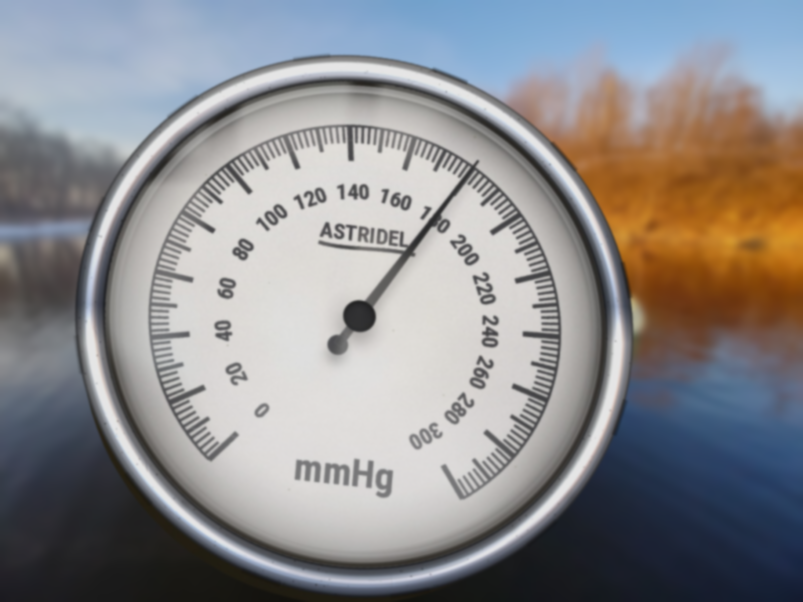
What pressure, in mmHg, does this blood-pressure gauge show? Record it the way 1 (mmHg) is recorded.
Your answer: 180 (mmHg)
